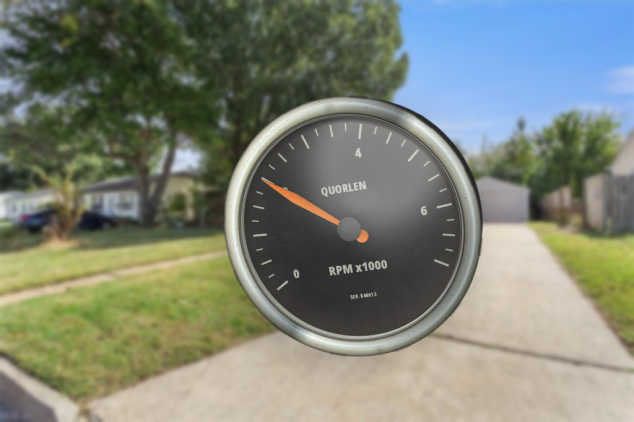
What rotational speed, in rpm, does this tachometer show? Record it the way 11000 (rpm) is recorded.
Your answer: 2000 (rpm)
